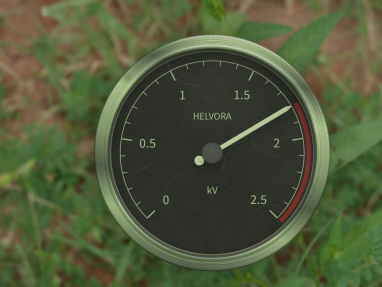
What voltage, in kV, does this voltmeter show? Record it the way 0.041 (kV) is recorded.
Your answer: 1.8 (kV)
